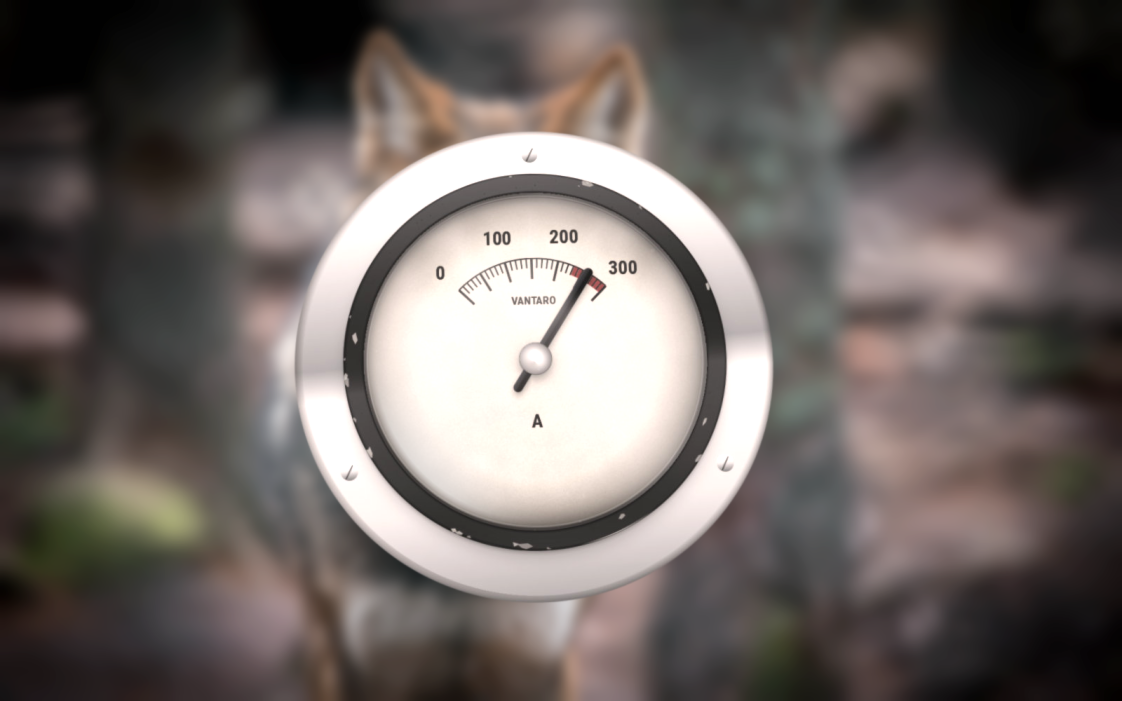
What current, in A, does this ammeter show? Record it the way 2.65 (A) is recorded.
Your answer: 260 (A)
